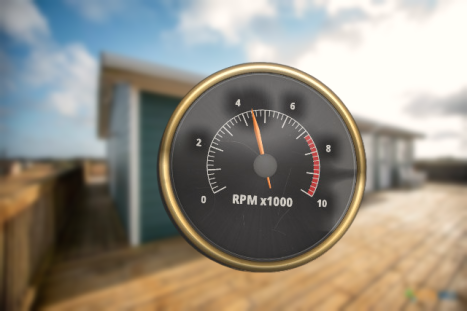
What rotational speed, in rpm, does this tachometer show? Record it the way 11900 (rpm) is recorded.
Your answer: 4400 (rpm)
